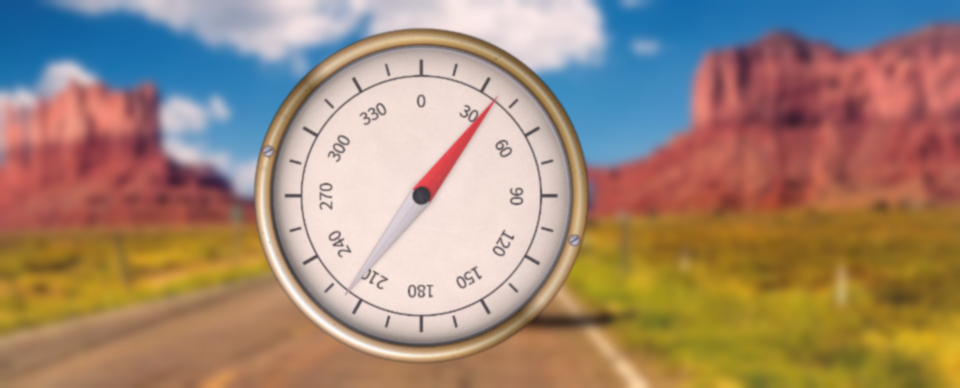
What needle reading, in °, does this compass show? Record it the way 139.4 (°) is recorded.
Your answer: 37.5 (°)
